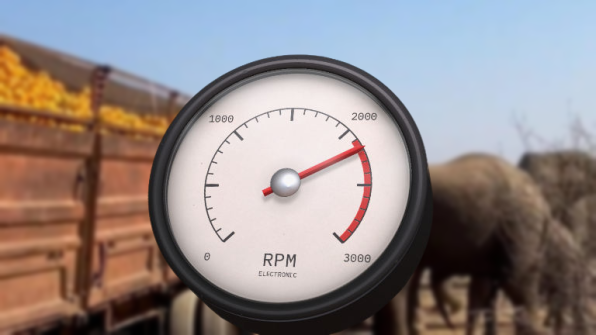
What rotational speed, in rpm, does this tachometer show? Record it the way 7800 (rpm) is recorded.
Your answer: 2200 (rpm)
